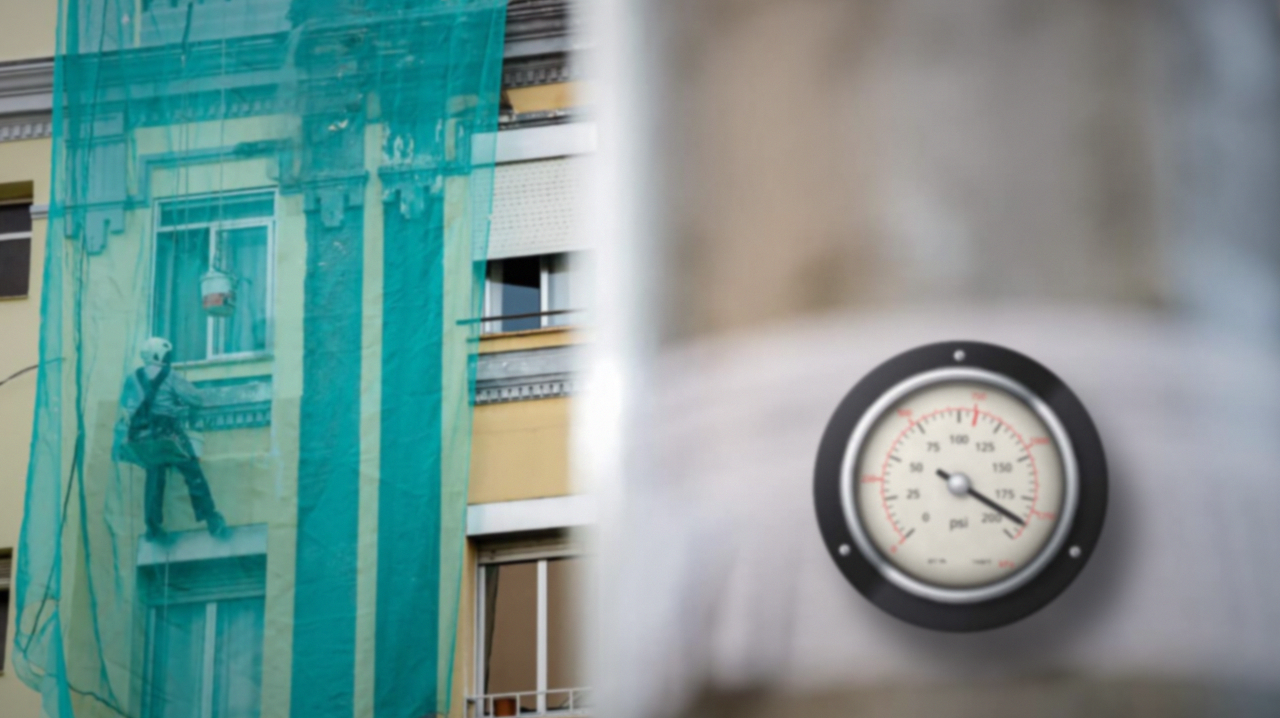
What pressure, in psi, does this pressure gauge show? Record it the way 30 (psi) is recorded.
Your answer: 190 (psi)
